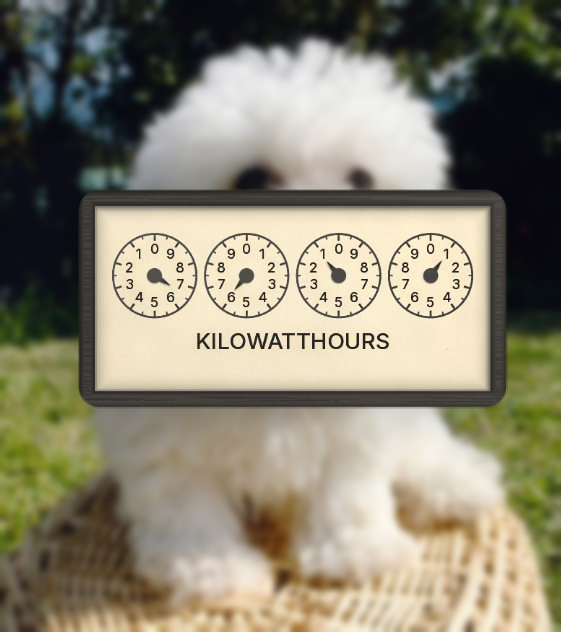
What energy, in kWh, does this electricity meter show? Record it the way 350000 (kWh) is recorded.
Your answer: 6611 (kWh)
